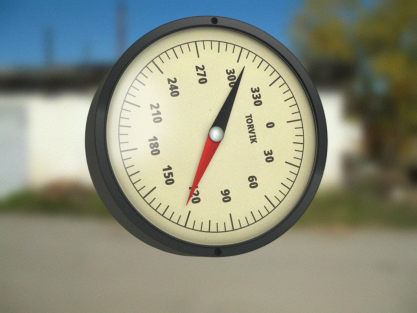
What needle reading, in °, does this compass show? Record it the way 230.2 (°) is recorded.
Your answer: 125 (°)
